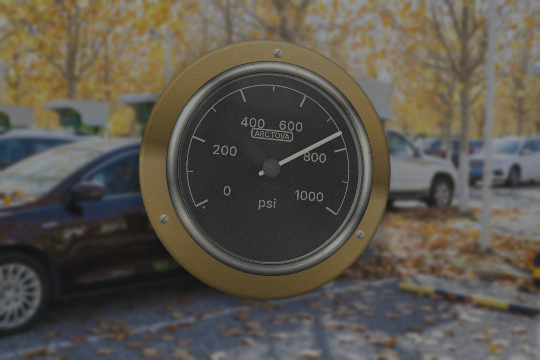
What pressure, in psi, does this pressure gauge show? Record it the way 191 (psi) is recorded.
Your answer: 750 (psi)
